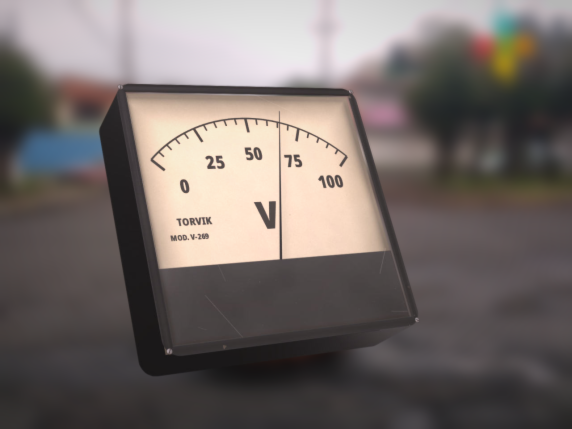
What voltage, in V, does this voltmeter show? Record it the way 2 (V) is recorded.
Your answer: 65 (V)
